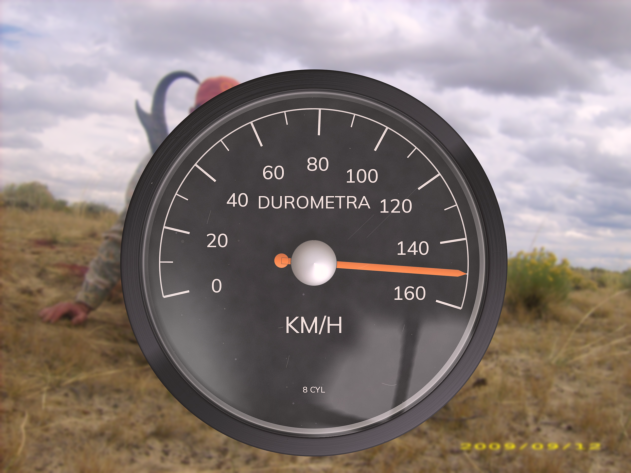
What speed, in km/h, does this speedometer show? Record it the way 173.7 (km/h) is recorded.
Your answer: 150 (km/h)
